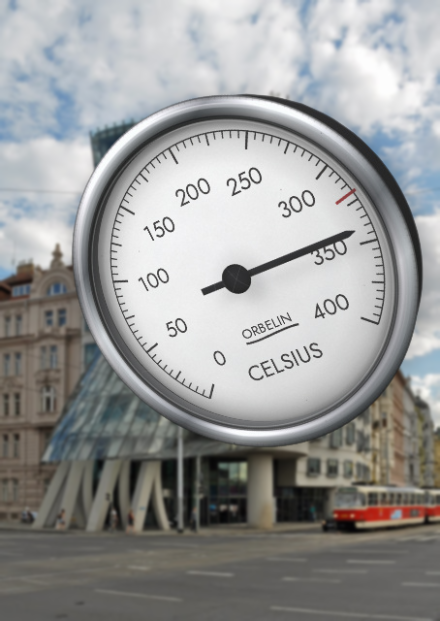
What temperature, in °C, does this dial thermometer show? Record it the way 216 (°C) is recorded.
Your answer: 340 (°C)
